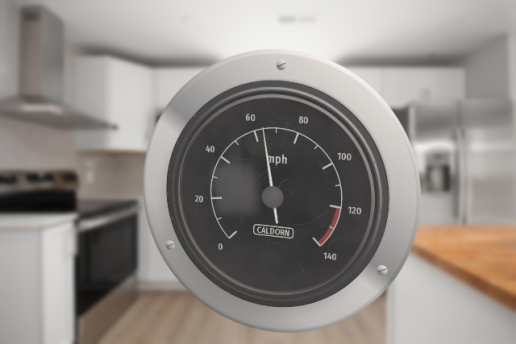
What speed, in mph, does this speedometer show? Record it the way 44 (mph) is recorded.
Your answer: 65 (mph)
